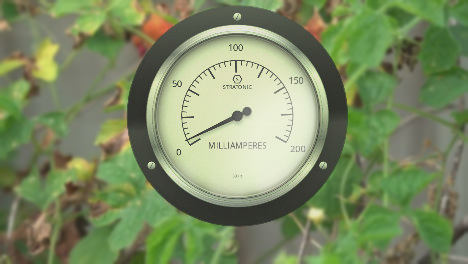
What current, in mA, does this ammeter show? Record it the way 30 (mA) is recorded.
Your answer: 5 (mA)
